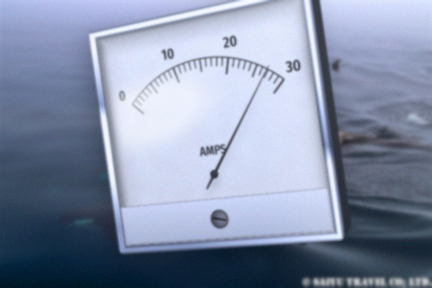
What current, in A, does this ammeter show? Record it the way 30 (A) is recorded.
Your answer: 27 (A)
